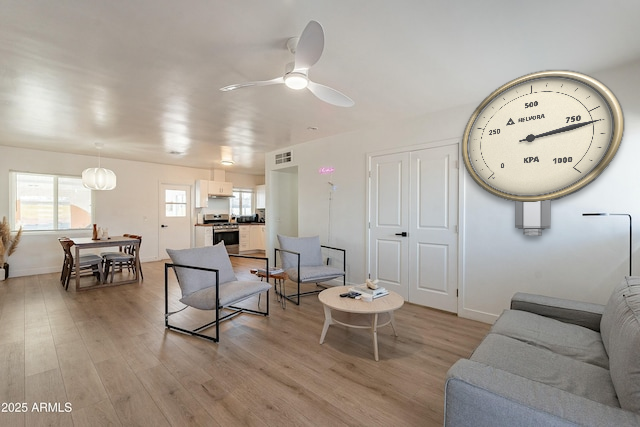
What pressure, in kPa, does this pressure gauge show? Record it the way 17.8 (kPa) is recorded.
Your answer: 800 (kPa)
